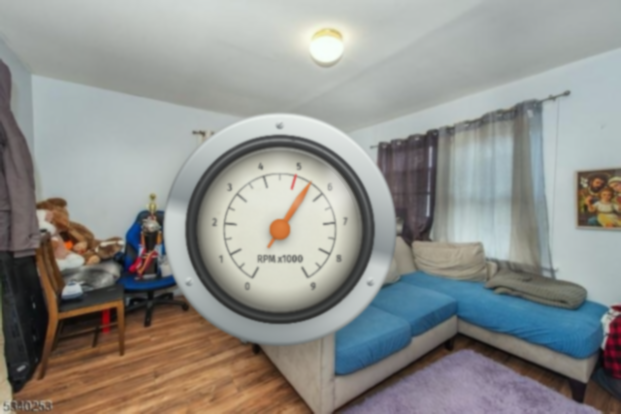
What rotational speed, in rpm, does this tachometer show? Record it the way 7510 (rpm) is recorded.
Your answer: 5500 (rpm)
